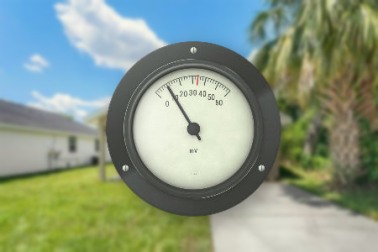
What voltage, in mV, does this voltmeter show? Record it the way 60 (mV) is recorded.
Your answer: 10 (mV)
